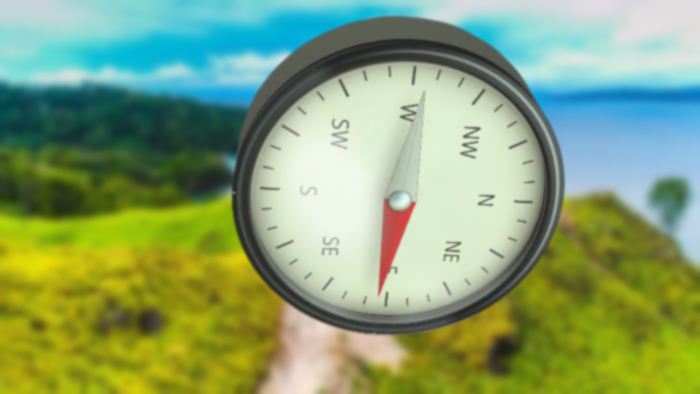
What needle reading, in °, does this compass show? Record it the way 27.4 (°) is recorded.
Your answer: 95 (°)
